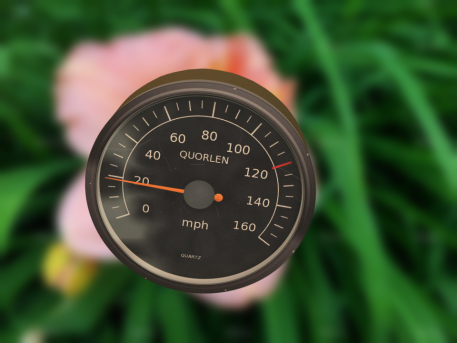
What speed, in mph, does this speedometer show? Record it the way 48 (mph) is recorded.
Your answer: 20 (mph)
